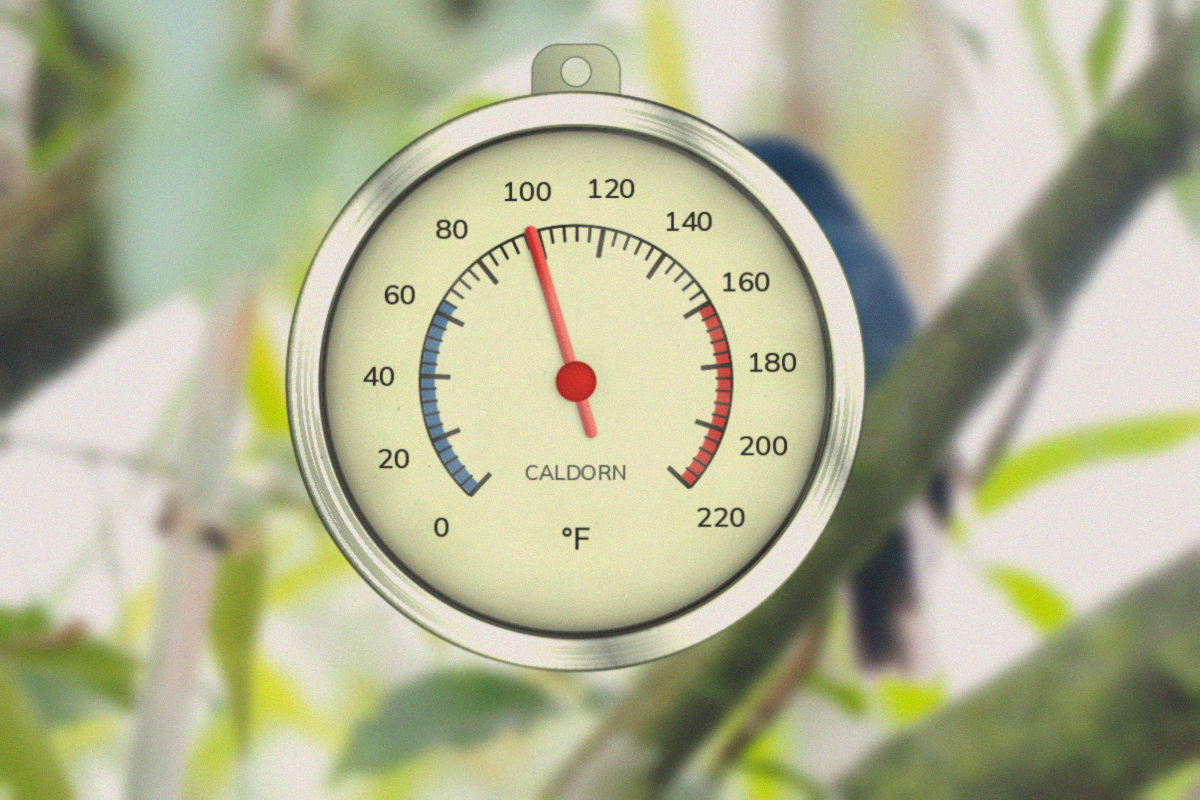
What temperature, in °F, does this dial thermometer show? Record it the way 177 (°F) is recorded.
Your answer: 98 (°F)
